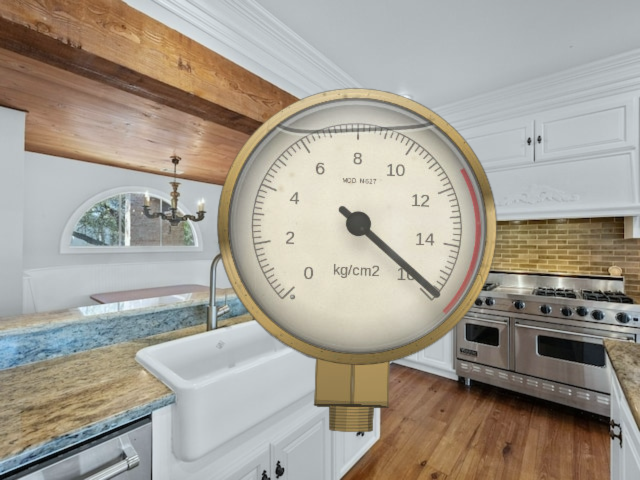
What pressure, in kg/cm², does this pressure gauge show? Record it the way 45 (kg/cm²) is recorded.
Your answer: 15.8 (kg/cm²)
